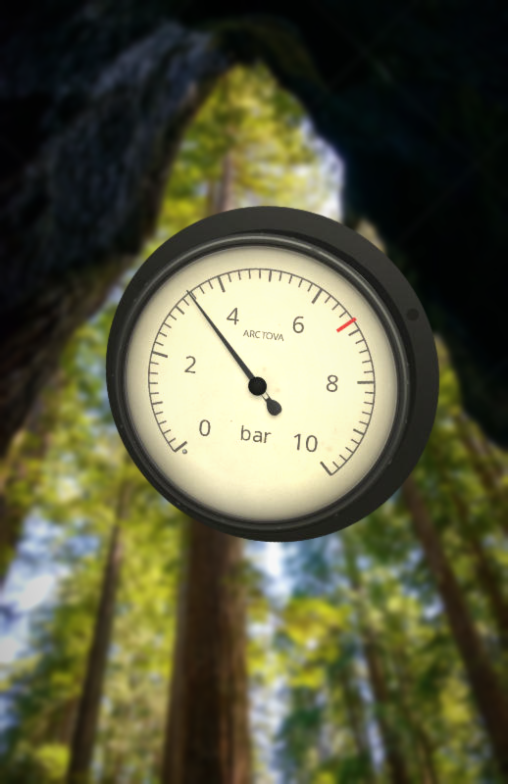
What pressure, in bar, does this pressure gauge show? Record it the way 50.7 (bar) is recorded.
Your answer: 3.4 (bar)
